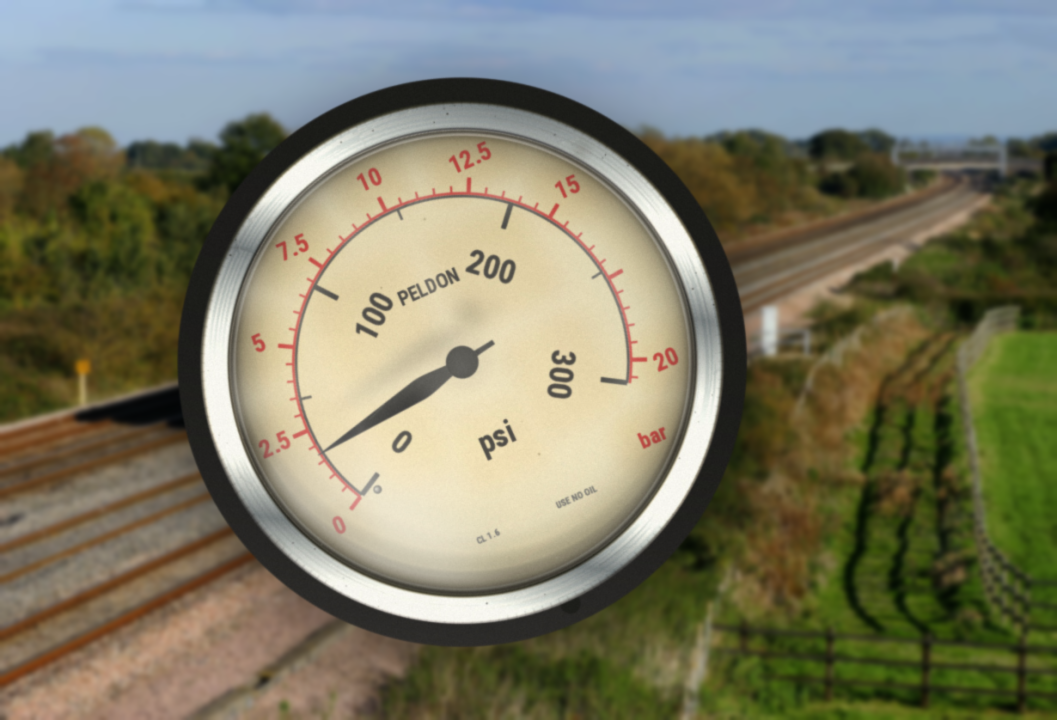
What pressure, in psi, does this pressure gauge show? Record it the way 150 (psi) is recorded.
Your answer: 25 (psi)
